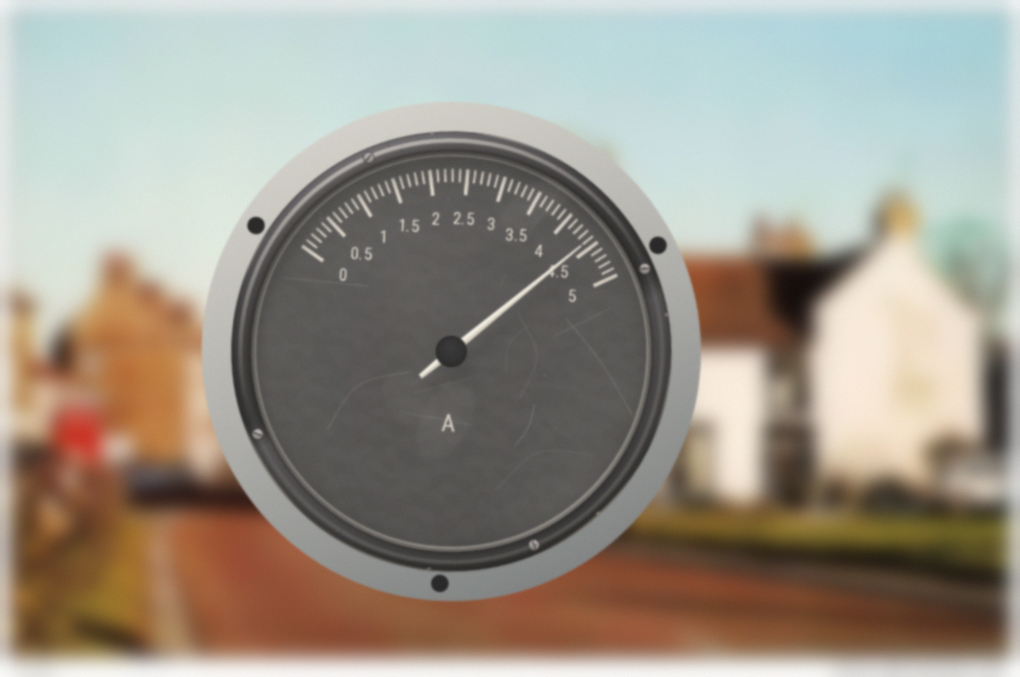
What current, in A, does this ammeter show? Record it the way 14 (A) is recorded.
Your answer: 4.4 (A)
